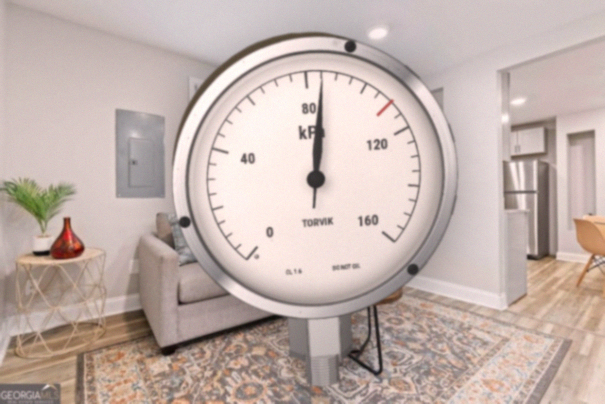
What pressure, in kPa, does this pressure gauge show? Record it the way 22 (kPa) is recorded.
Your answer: 85 (kPa)
